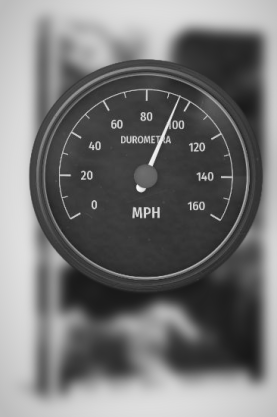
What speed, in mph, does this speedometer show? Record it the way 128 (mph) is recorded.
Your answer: 95 (mph)
